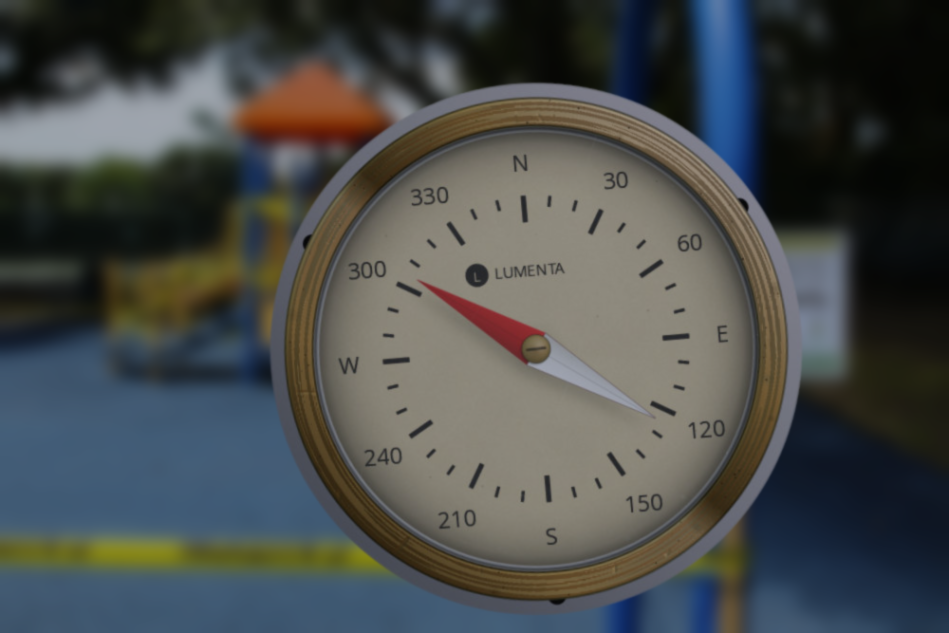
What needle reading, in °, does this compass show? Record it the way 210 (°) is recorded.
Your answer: 305 (°)
